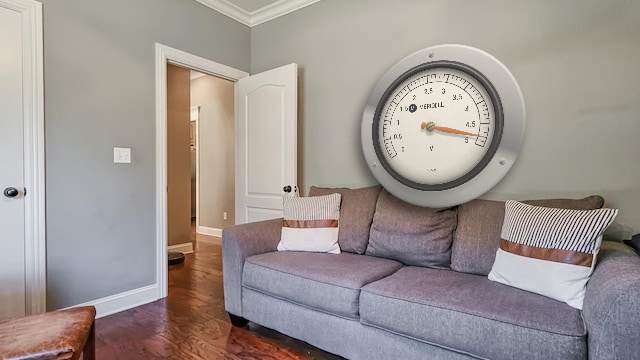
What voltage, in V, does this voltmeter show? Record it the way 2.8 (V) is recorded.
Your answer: 4.8 (V)
